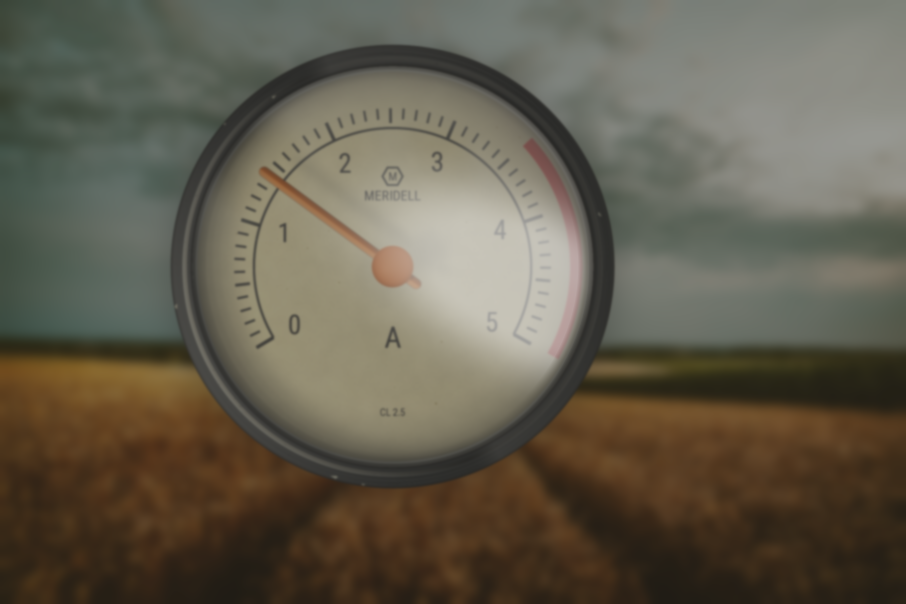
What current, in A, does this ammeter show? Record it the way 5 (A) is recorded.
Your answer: 1.4 (A)
